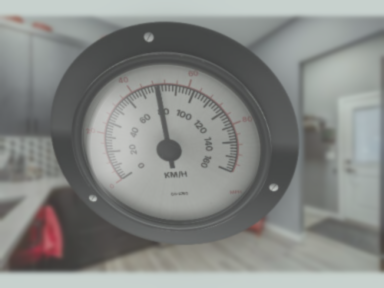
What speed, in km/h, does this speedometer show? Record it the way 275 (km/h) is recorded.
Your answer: 80 (km/h)
